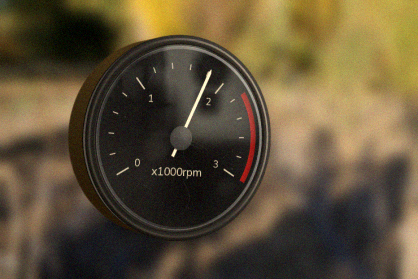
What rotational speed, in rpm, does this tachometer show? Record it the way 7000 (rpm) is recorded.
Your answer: 1800 (rpm)
